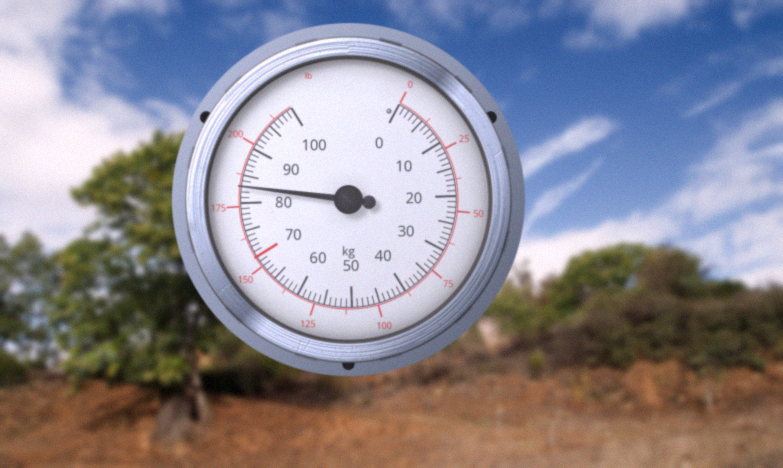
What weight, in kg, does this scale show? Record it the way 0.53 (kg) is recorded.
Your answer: 83 (kg)
